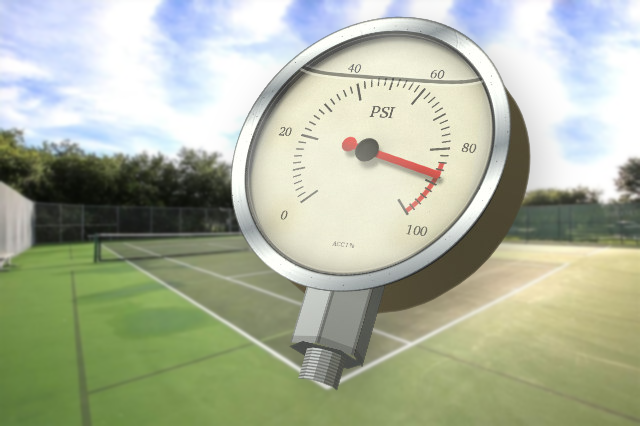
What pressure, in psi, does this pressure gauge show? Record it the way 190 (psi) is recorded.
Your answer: 88 (psi)
